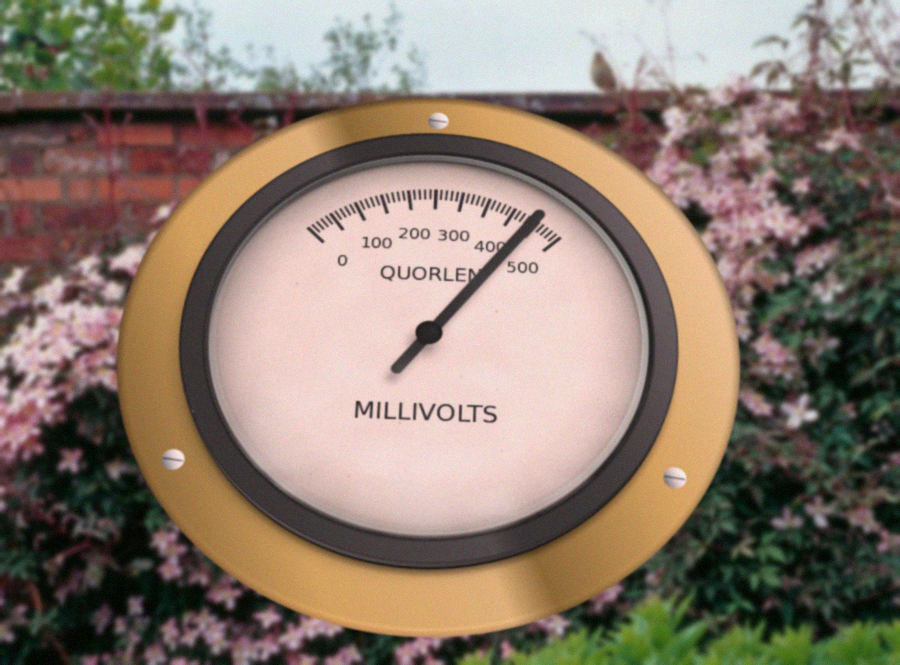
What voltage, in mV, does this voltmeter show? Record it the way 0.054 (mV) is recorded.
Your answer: 450 (mV)
